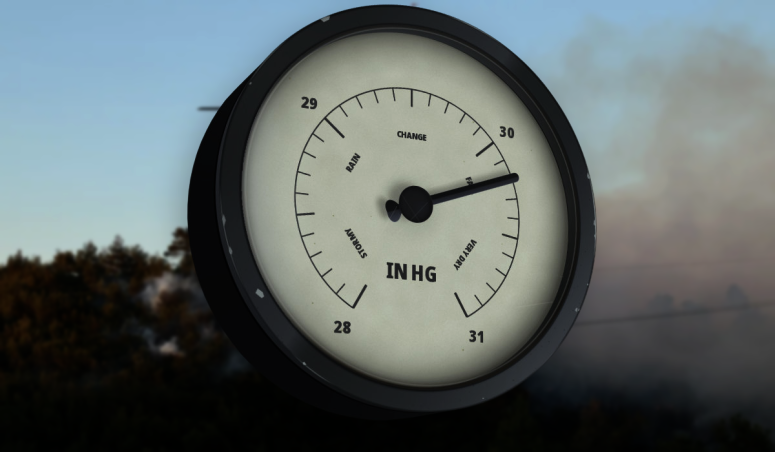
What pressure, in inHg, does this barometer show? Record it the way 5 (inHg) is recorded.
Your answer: 30.2 (inHg)
